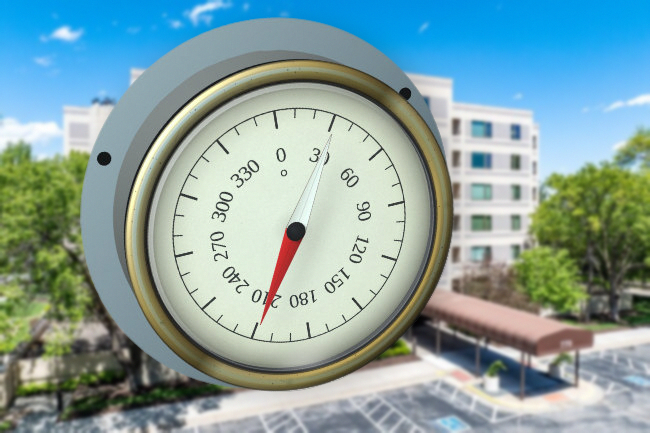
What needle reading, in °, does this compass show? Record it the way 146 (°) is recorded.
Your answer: 210 (°)
